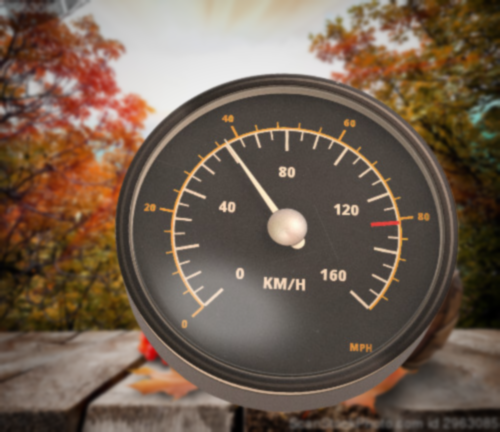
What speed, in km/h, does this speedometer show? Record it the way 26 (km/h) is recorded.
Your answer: 60 (km/h)
